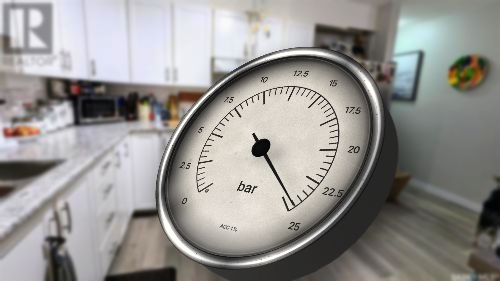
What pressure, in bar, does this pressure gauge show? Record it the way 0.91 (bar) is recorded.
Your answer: 24.5 (bar)
